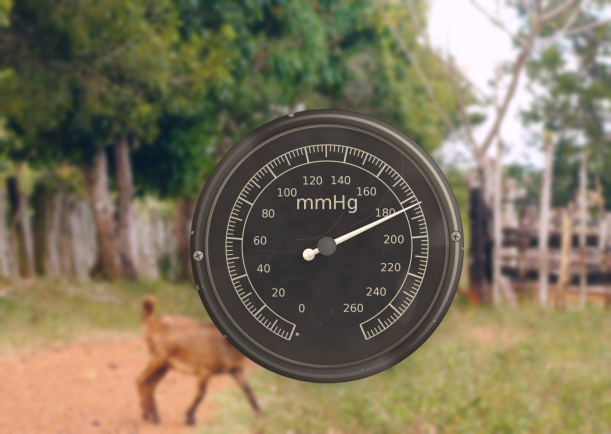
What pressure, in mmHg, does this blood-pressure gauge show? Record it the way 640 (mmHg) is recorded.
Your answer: 184 (mmHg)
